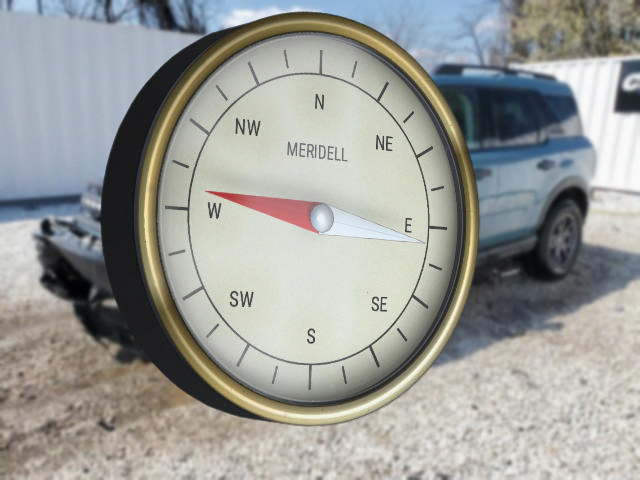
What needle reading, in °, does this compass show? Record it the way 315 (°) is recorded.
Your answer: 277.5 (°)
